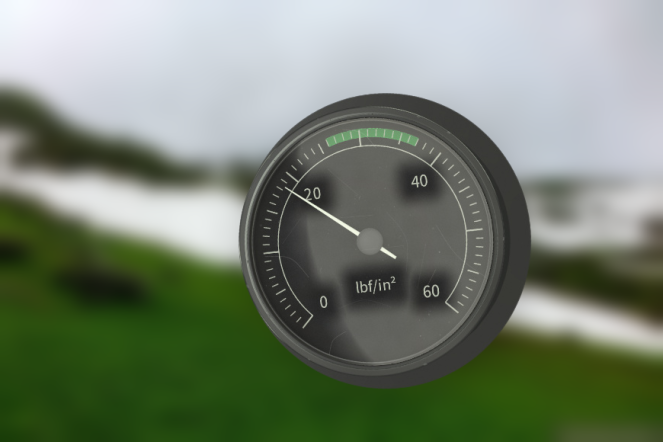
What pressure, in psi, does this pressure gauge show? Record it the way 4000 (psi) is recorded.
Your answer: 18.5 (psi)
